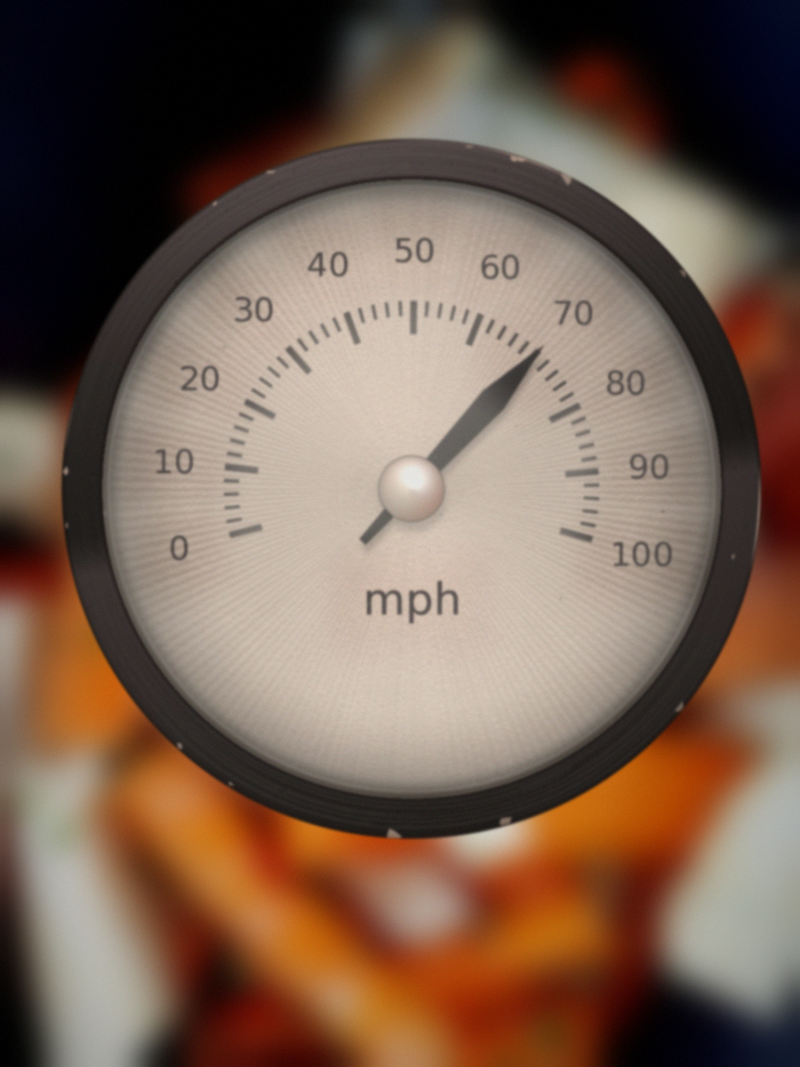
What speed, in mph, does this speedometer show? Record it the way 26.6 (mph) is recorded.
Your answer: 70 (mph)
